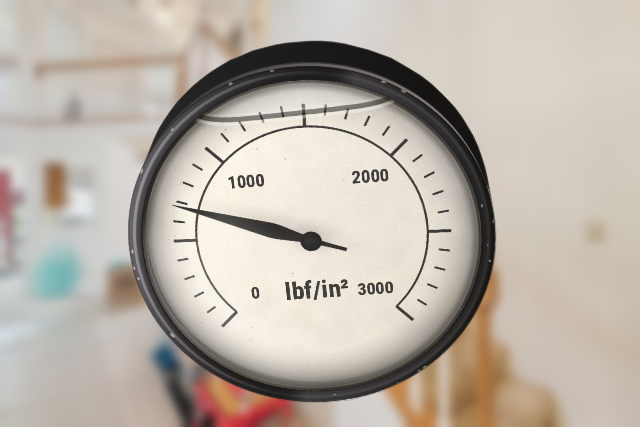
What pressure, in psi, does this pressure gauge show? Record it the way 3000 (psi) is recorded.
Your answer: 700 (psi)
